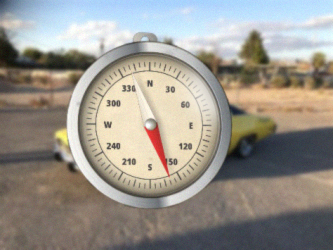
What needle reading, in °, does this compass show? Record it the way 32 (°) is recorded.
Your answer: 160 (°)
